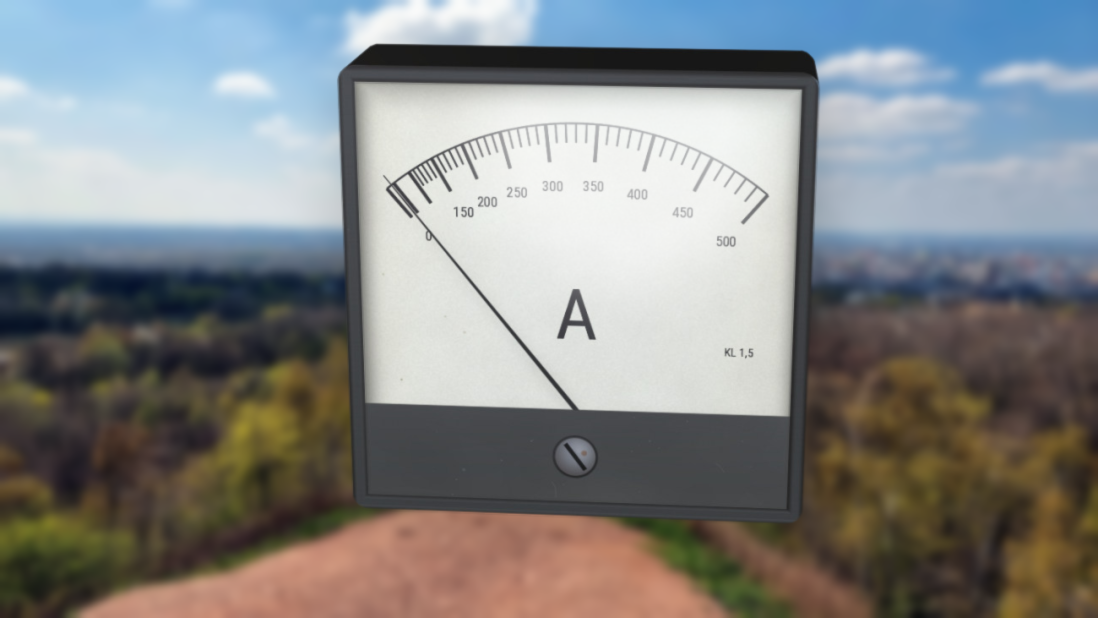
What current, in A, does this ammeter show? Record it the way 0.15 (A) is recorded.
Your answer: 50 (A)
